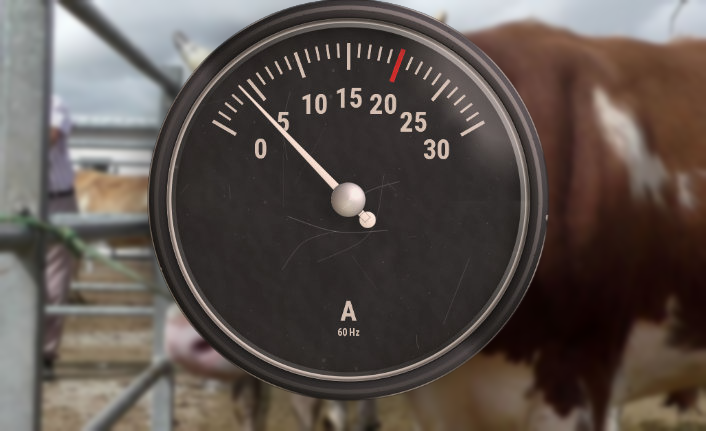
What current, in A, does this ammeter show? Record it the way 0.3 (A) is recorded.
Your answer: 4 (A)
